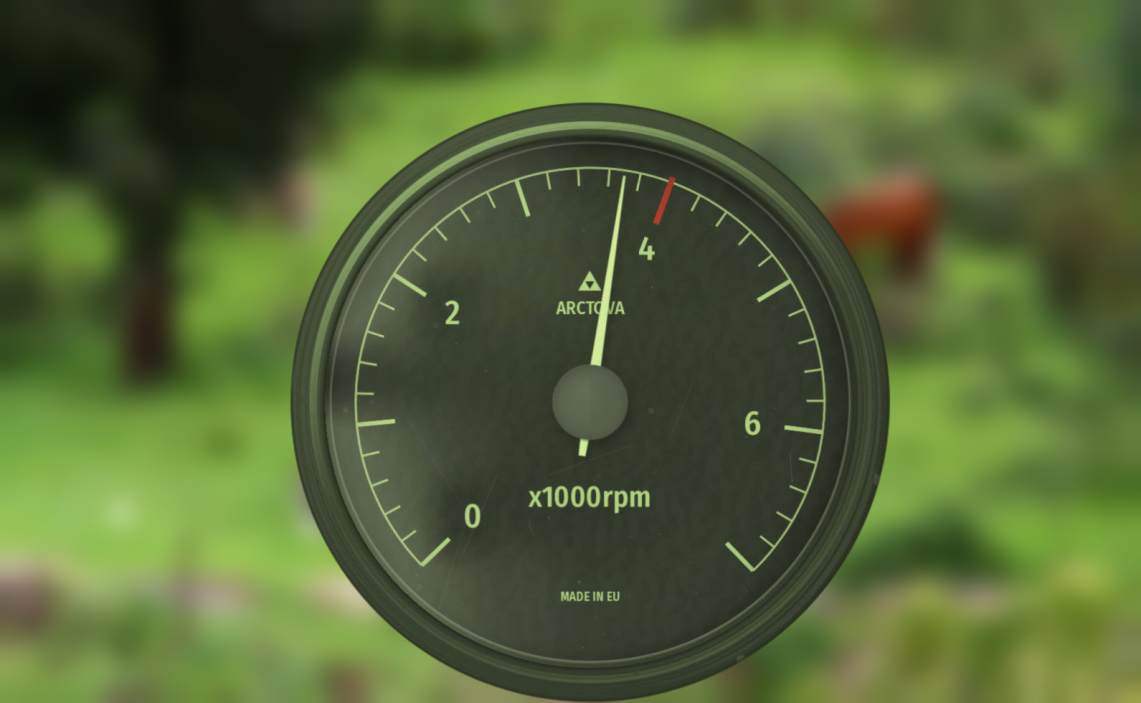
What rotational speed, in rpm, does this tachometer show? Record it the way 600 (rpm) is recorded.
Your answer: 3700 (rpm)
